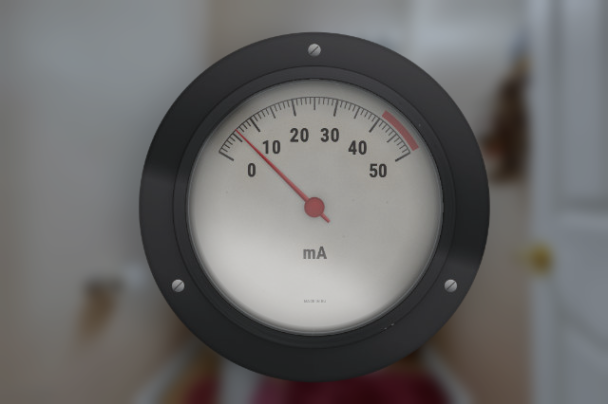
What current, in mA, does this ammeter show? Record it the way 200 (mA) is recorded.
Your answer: 6 (mA)
